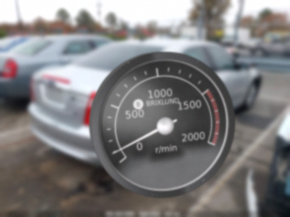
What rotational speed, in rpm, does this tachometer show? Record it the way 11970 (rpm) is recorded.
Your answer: 100 (rpm)
